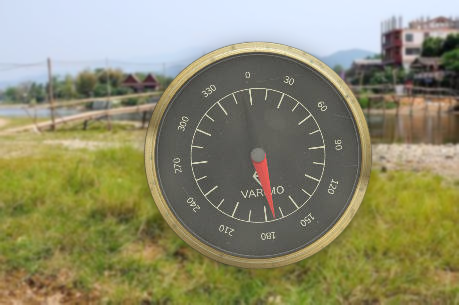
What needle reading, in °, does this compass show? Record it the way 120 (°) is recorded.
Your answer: 172.5 (°)
